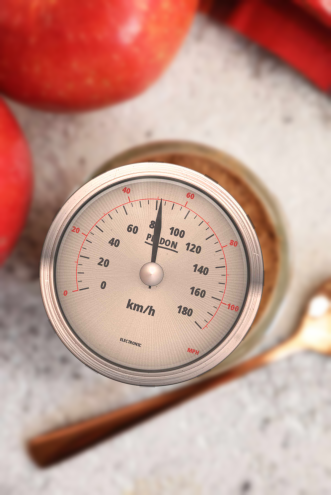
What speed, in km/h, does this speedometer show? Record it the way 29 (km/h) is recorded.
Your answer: 82.5 (km/h)
